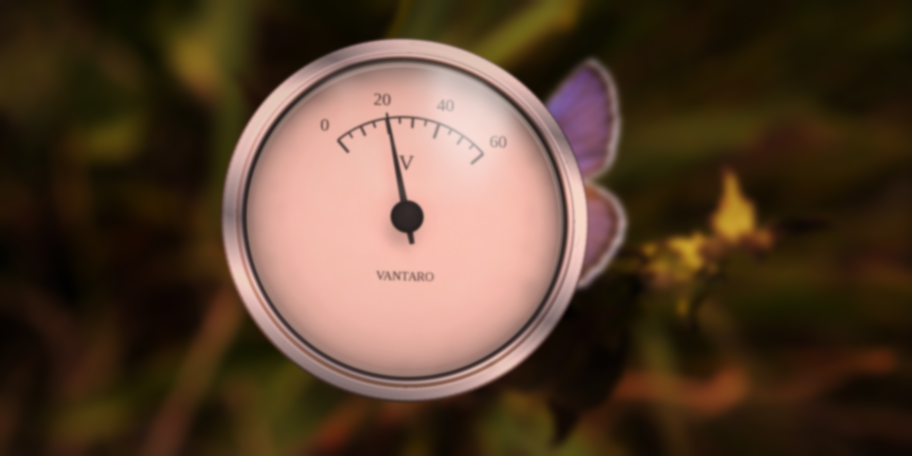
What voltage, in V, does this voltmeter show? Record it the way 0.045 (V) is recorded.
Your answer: 20 (V)
